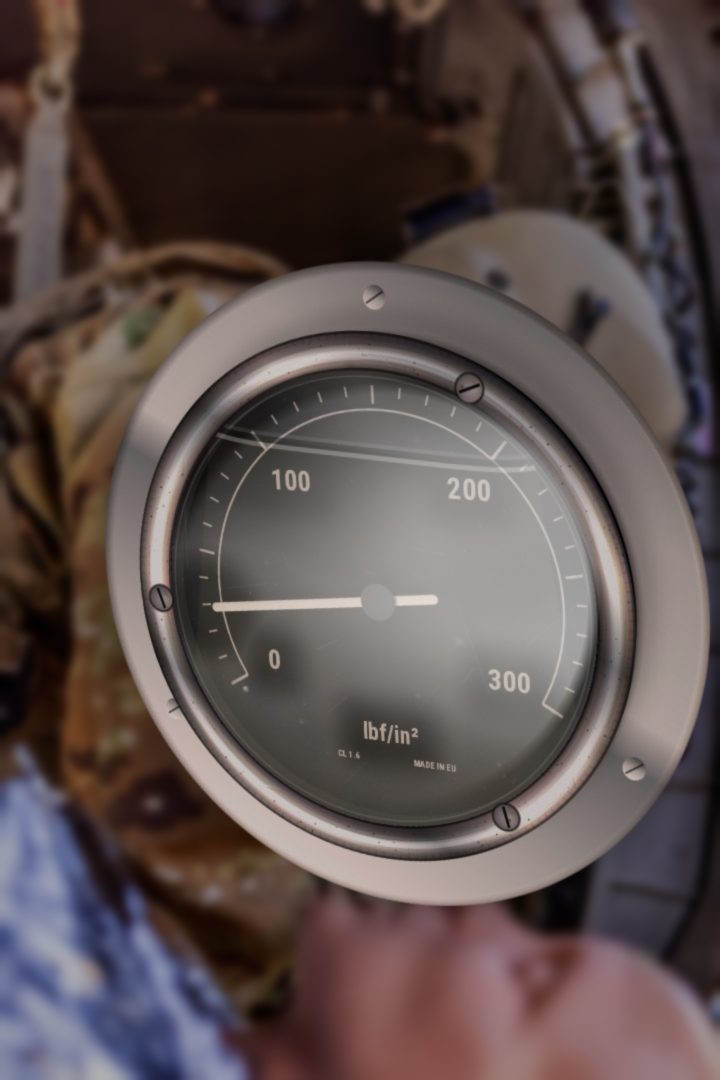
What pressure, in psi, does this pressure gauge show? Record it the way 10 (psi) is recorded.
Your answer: 30 (psi)
